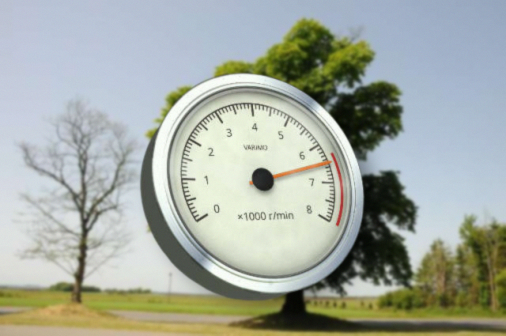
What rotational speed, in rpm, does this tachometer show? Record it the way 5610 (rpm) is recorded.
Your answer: 6500 (rpm)
